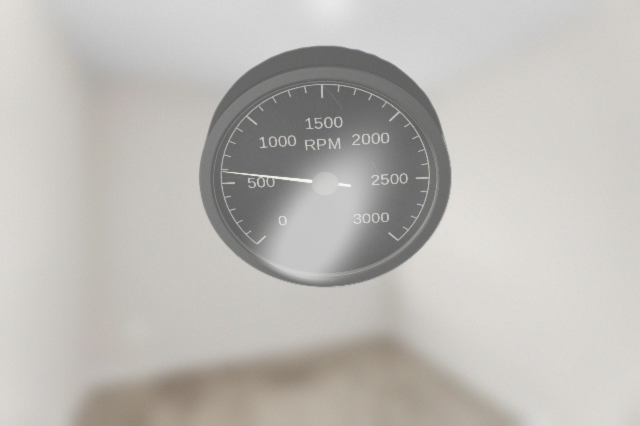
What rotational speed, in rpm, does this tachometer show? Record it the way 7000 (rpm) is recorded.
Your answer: 600 (rpm)
